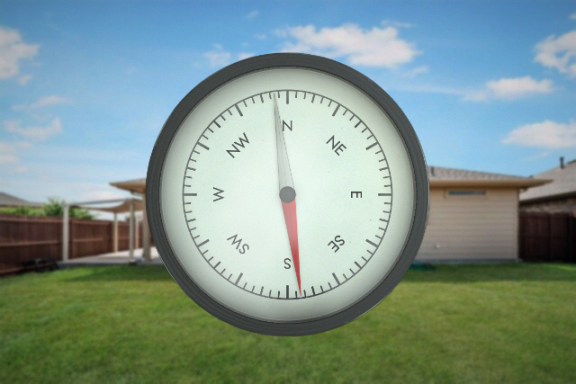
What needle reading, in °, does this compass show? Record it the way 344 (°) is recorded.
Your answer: 172.5 (°)
